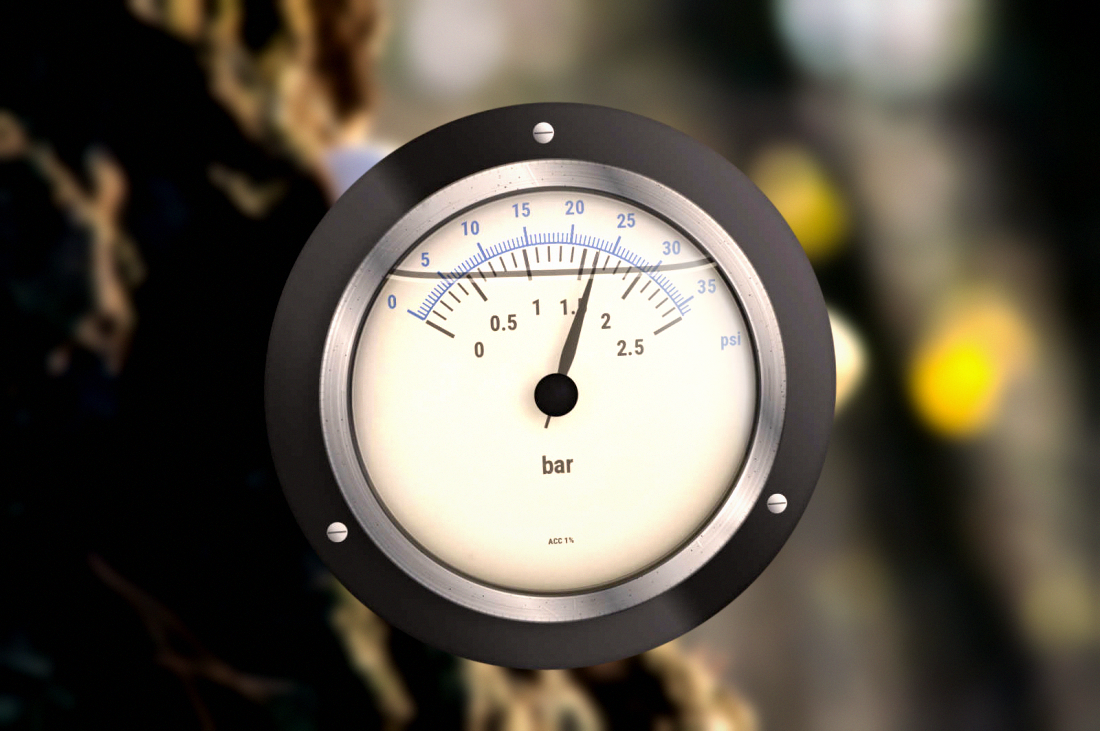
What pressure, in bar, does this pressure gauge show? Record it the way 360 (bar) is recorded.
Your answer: 1.6 (bar)
